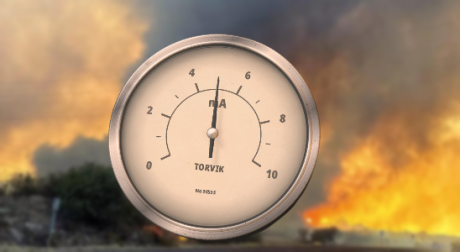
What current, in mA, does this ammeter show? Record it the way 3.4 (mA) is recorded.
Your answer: 5 (mA)
